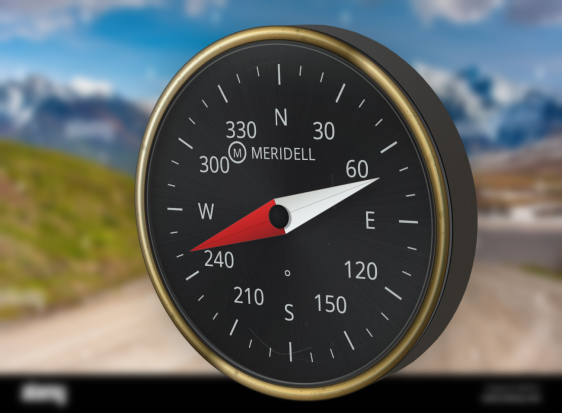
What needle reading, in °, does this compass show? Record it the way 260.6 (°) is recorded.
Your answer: 250 (°)
